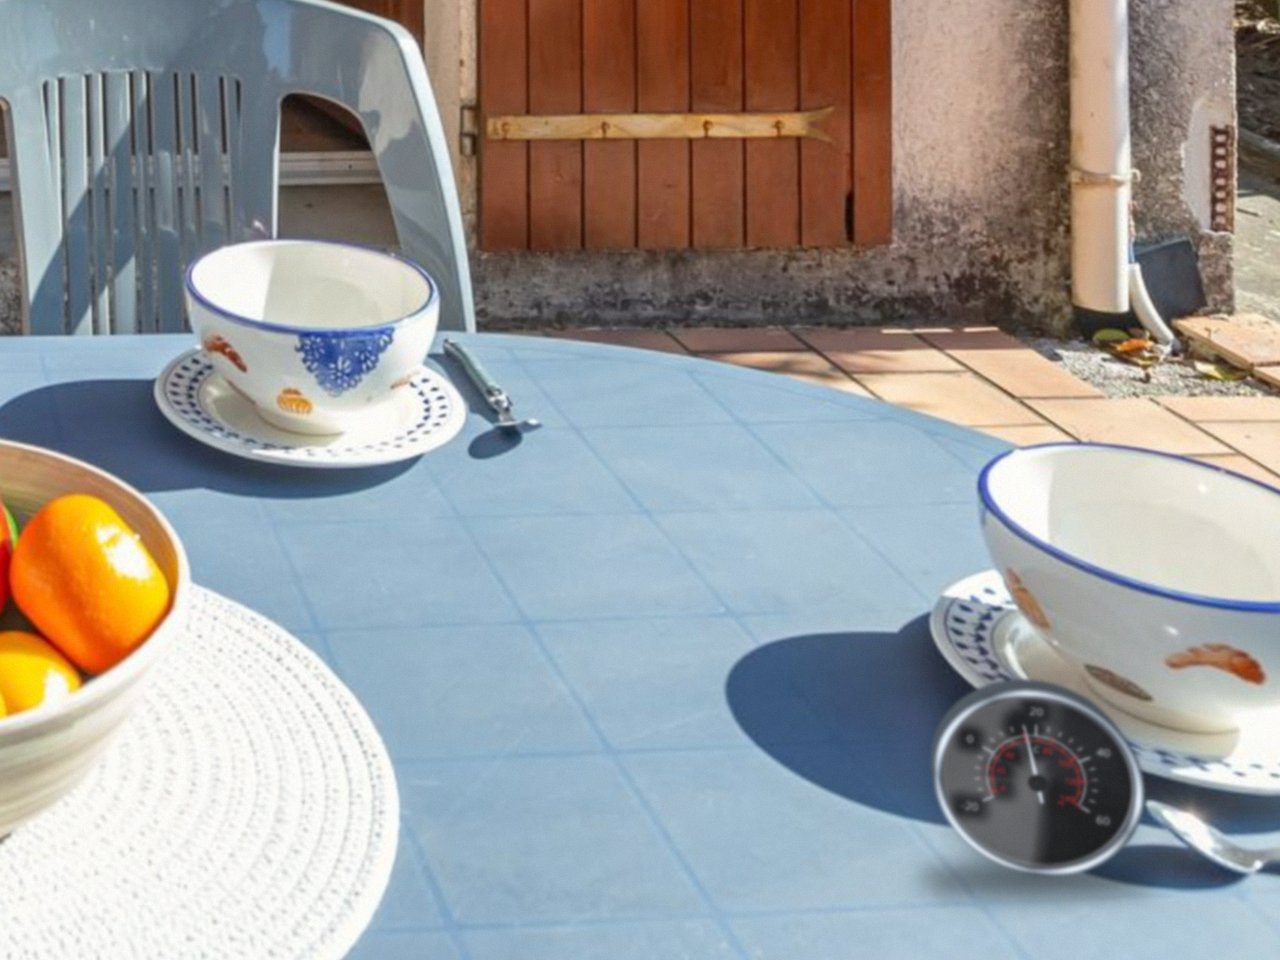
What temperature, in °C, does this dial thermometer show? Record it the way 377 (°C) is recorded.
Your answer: 16 (°C)
